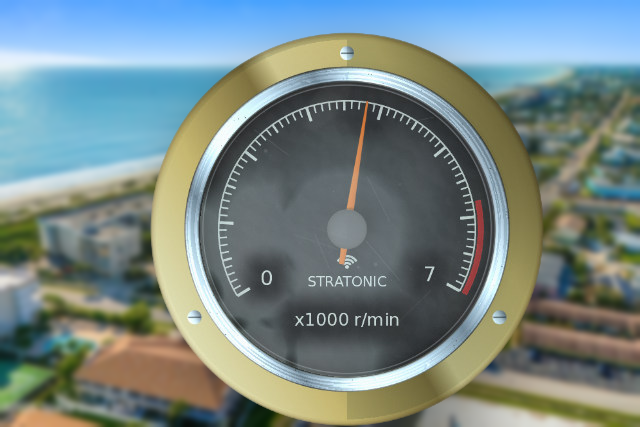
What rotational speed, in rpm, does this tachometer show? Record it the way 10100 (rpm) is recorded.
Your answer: 3800 (rpm)
